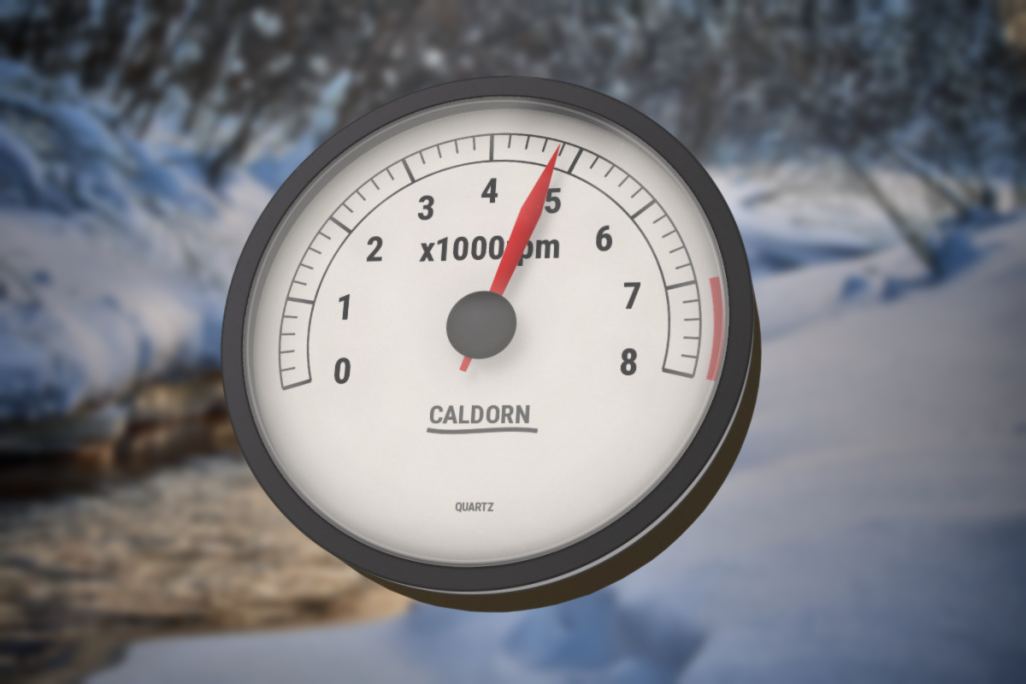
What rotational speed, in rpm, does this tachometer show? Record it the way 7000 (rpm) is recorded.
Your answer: 4800 (rpm)
